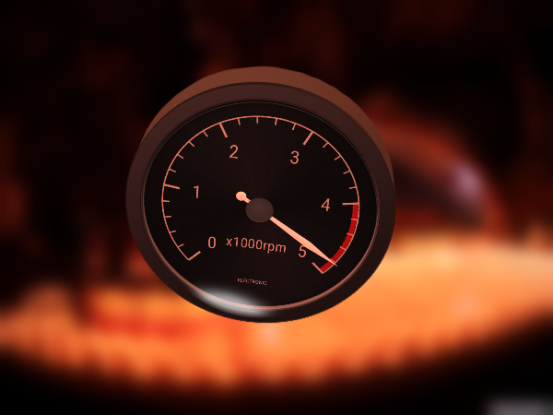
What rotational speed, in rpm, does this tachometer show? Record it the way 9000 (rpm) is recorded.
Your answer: 4800 (rpm)
